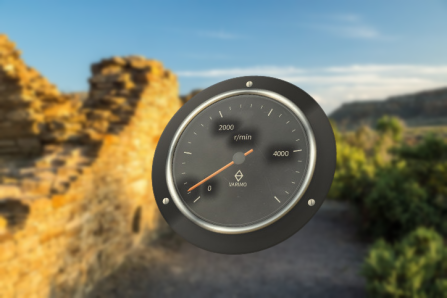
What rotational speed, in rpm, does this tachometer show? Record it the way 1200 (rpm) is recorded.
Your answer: 200 (rpm)
